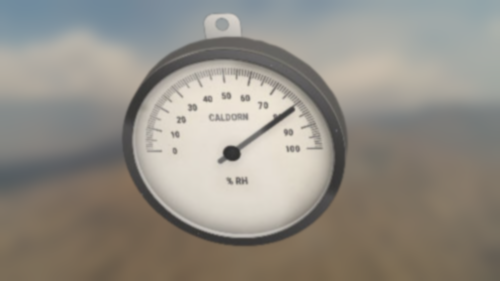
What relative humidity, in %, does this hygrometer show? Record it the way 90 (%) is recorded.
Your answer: 80 (%)
